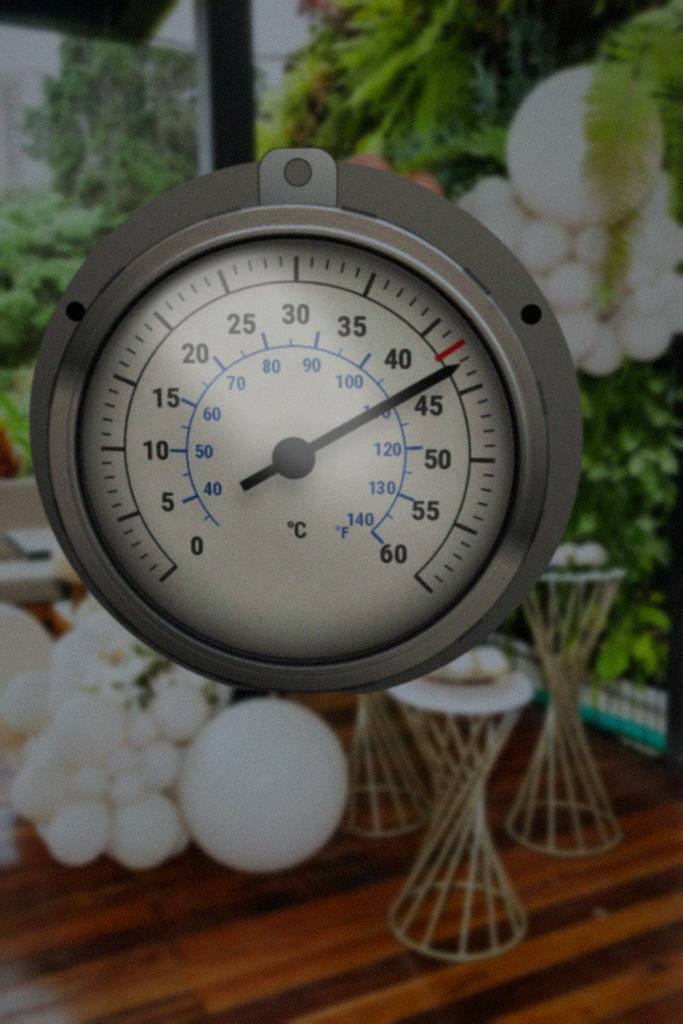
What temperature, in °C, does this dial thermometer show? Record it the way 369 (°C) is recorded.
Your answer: 43 (°C)
